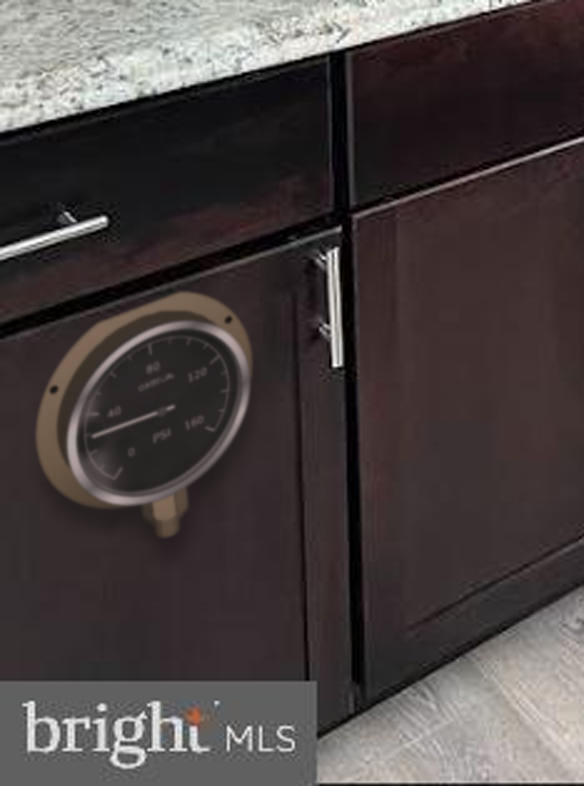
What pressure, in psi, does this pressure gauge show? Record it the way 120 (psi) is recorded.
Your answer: 30 (psi)
